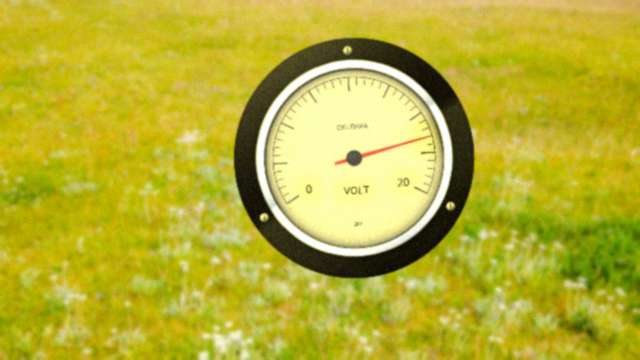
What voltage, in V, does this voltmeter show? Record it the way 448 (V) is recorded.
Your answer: 16.5 (V)
